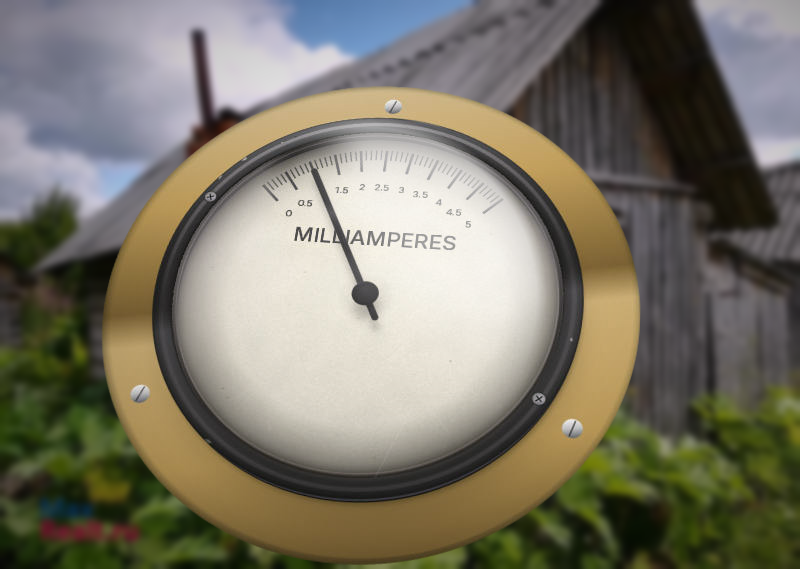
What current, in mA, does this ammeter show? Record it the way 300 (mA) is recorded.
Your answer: 1 (mA)
